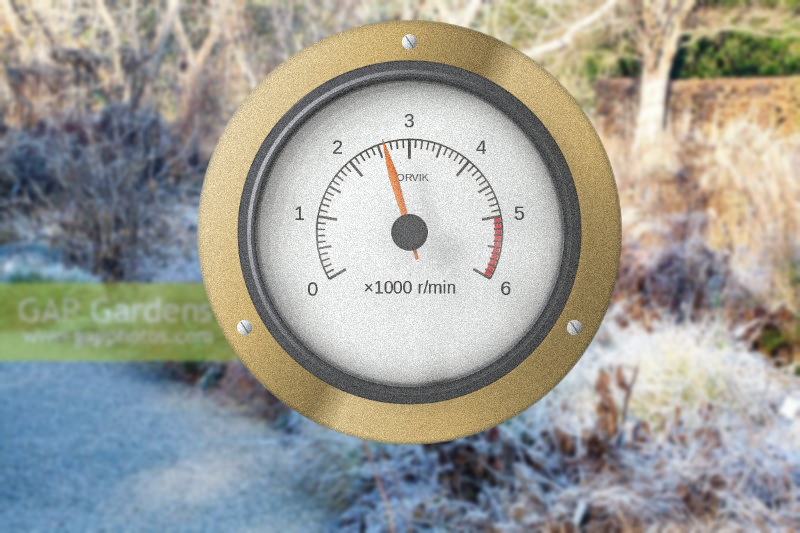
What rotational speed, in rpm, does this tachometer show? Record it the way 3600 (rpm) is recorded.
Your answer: 2600 (rpm)
